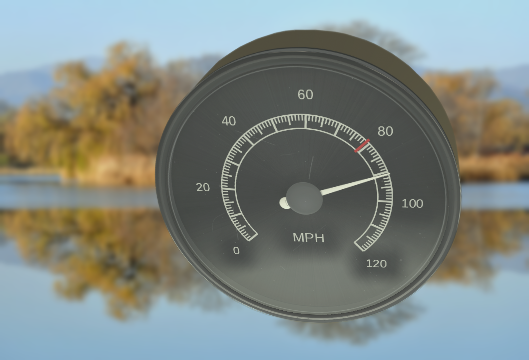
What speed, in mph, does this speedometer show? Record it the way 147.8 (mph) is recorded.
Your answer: 90 (mph)
